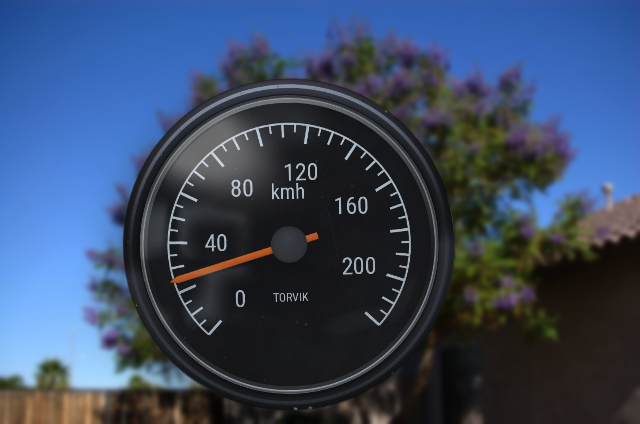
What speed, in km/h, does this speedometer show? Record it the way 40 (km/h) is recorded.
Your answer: 25 (km/h)
